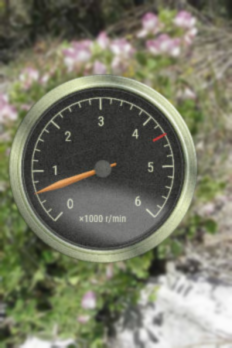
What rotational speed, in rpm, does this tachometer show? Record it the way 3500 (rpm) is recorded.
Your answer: 600 (rpm)
